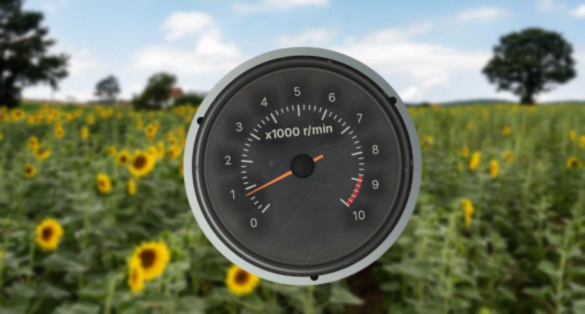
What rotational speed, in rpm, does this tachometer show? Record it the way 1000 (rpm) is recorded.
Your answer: 800 (rpm)
